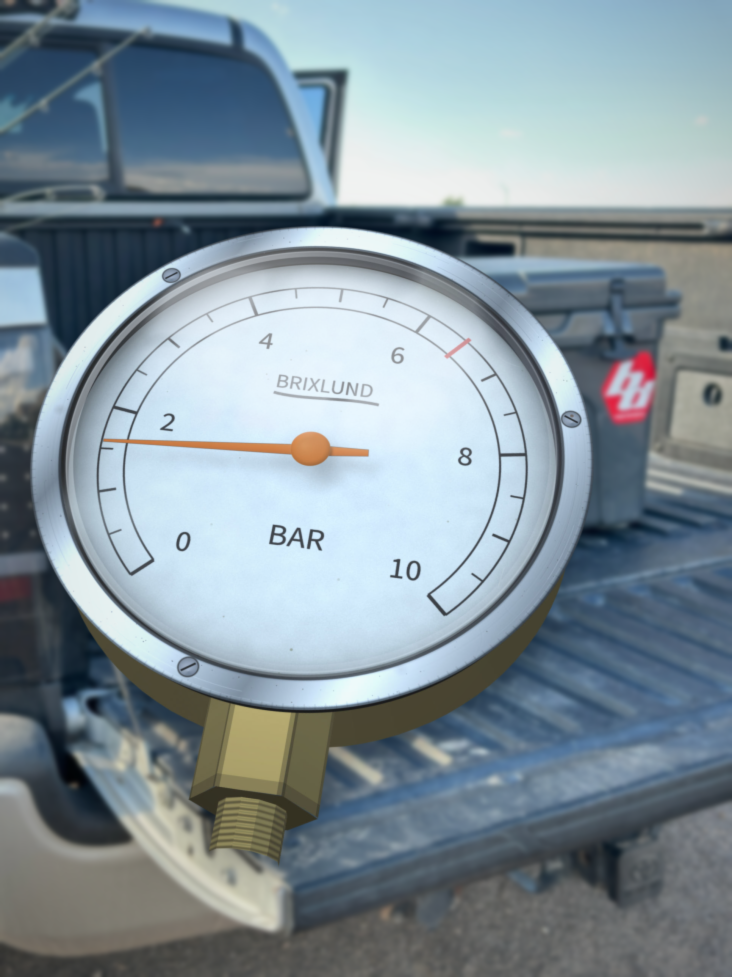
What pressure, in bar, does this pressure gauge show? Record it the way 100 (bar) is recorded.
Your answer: 1.5 (bar)
